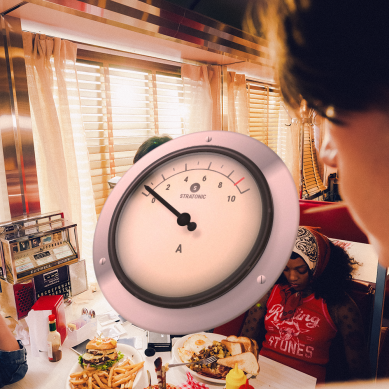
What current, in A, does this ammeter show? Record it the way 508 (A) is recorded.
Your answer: 0.5 (A)
